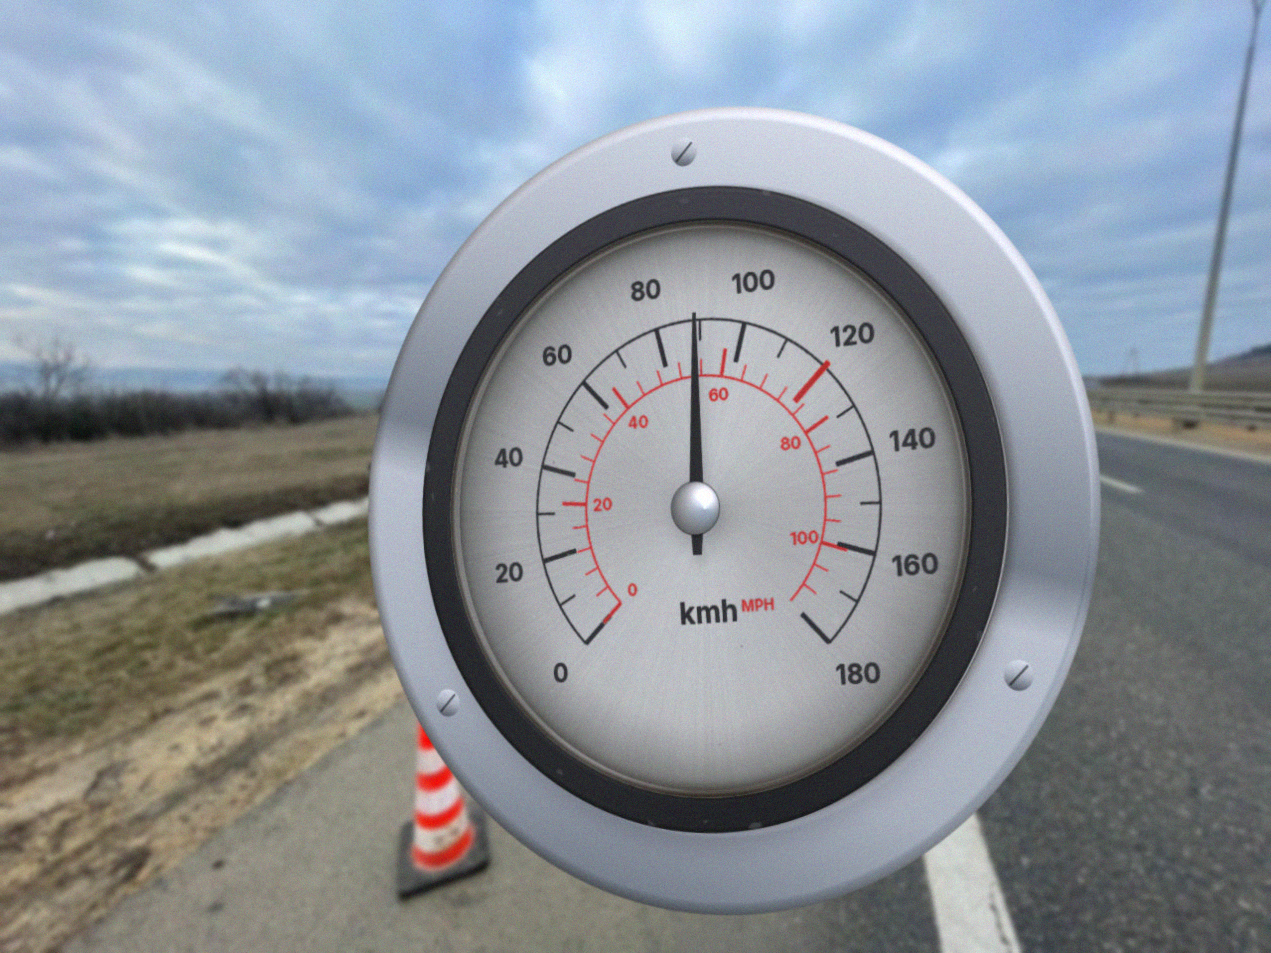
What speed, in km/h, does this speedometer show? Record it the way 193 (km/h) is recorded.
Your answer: 90 (km/h)
